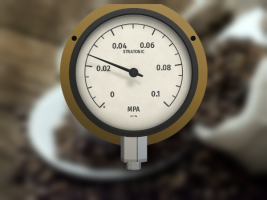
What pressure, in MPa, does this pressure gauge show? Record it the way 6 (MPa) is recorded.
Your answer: 0.025 (MPa)
